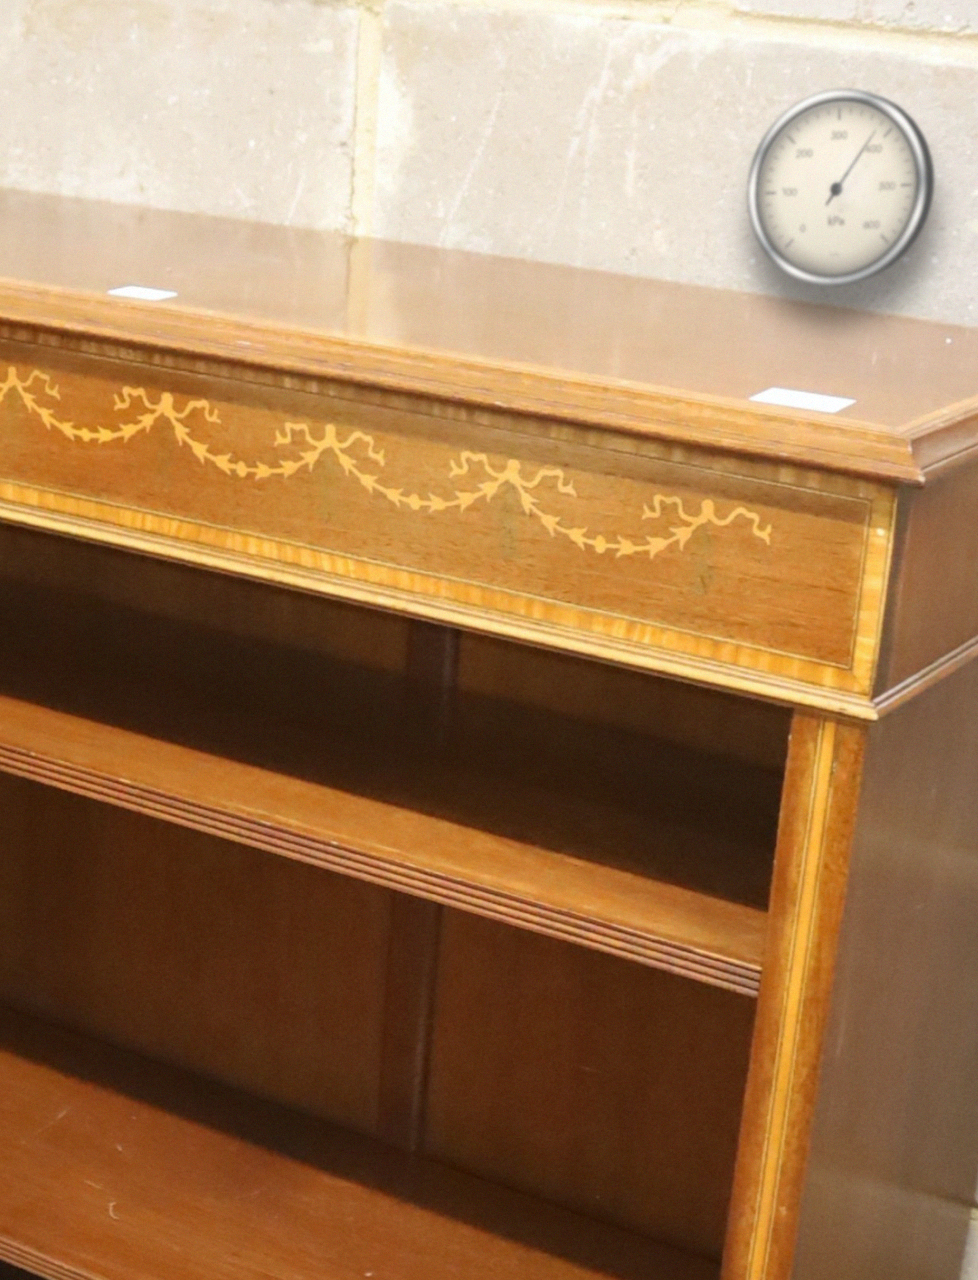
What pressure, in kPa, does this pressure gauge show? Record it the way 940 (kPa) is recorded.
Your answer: 380 (kPa)
